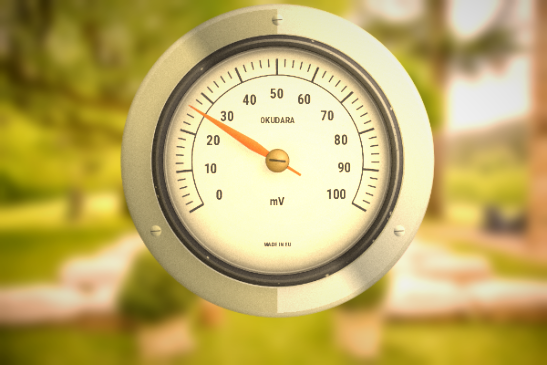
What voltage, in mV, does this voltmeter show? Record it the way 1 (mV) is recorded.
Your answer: 26 (mV)
